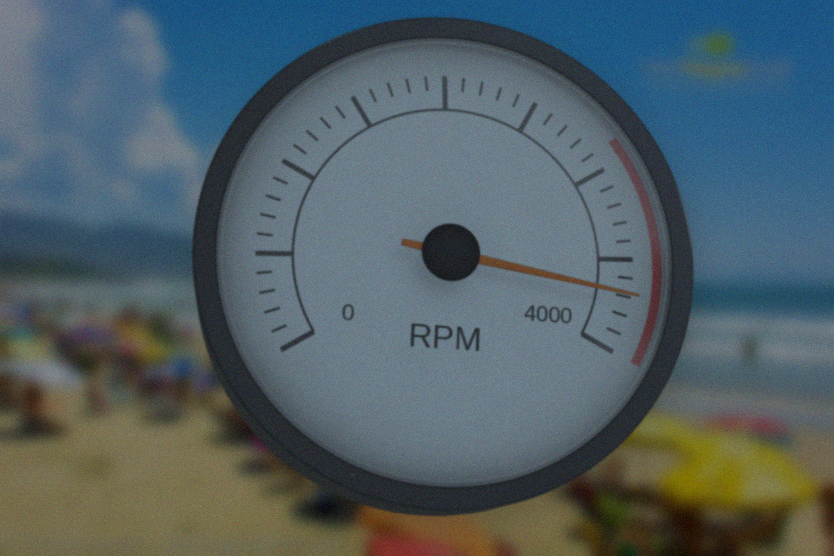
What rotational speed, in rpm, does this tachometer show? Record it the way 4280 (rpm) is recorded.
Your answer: 3700 (rpm)
